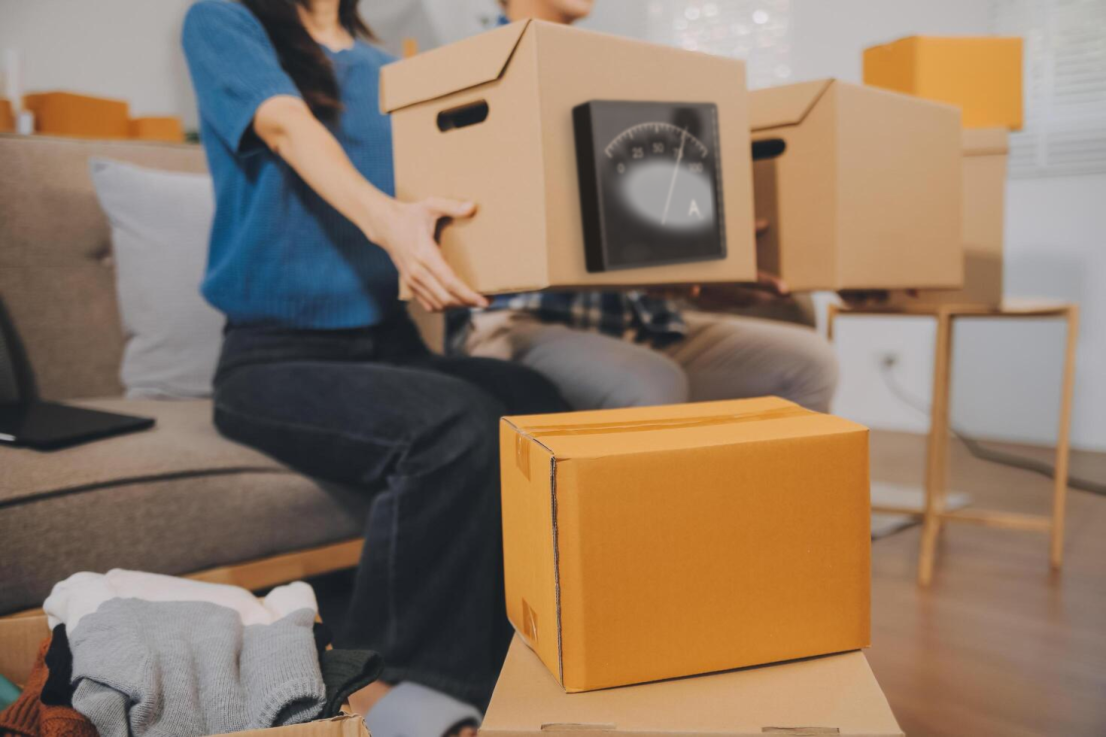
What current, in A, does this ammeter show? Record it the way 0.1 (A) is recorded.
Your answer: 75 (A)
